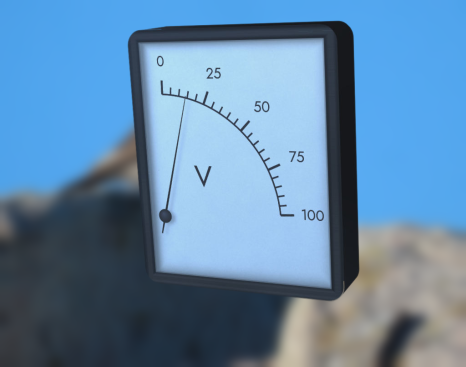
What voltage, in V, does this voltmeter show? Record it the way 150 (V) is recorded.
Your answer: 15 (V)
